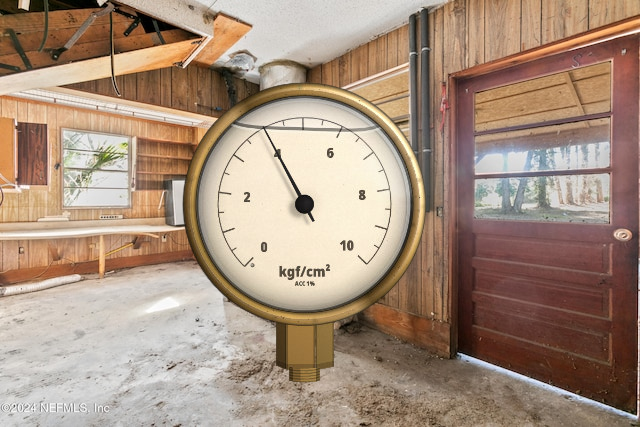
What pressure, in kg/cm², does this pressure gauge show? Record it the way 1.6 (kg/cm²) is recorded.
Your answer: 4 (kg/cm²)
